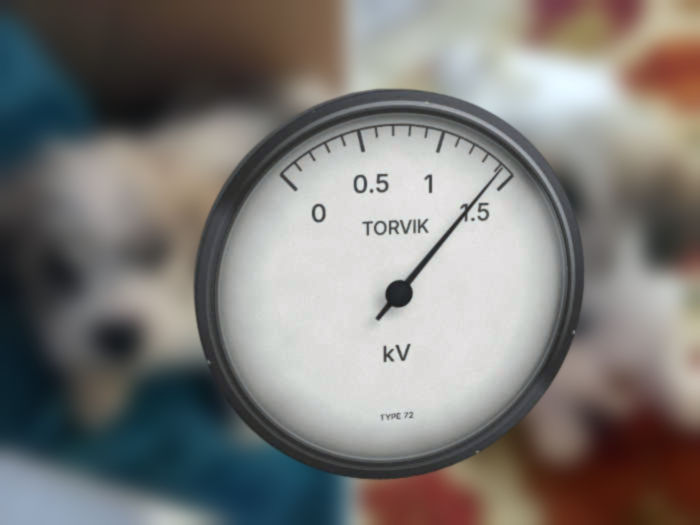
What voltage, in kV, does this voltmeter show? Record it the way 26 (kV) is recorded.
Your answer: 1.4 (kV)
